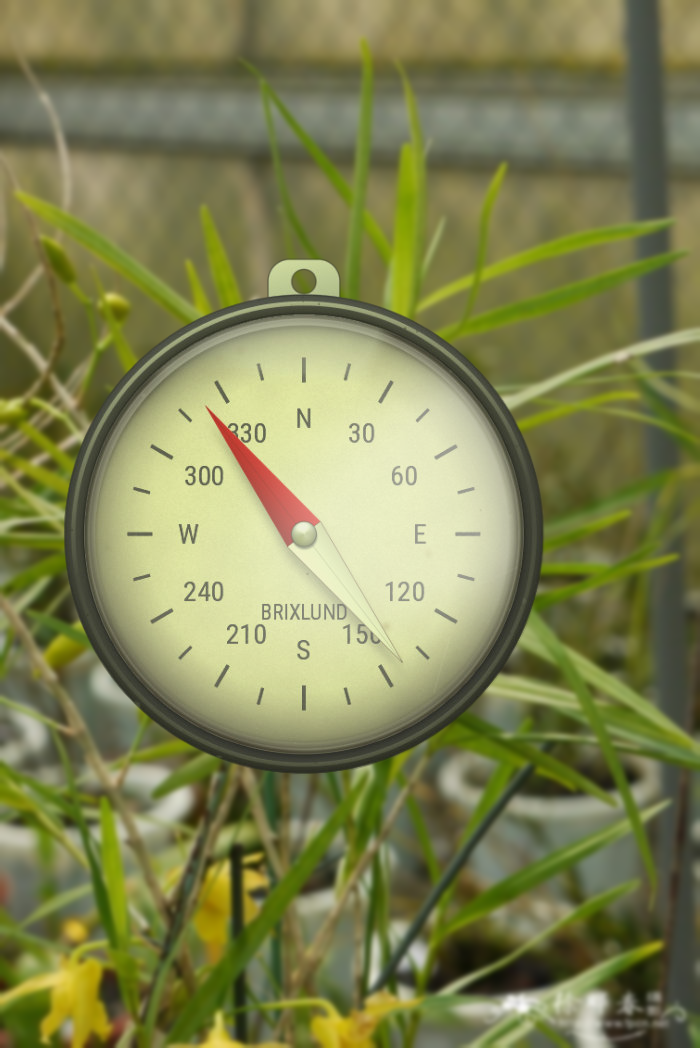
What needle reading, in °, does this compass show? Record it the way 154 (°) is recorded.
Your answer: 322.5 (°)
